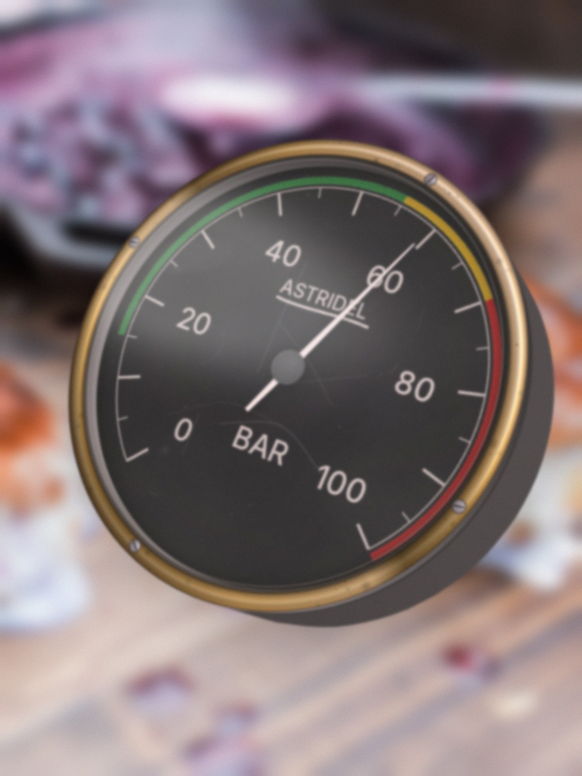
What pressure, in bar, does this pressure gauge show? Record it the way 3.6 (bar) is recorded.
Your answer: 60 (bar)
